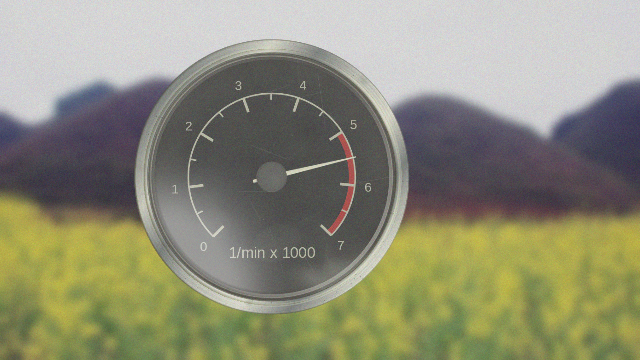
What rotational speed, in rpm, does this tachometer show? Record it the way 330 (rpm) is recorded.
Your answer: 5500 (rpm)
